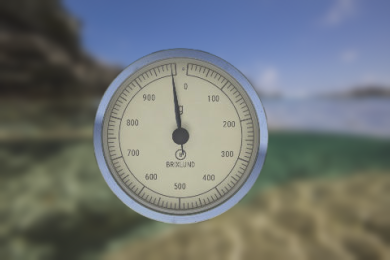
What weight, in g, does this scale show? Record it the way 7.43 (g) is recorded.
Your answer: 990 (g)
